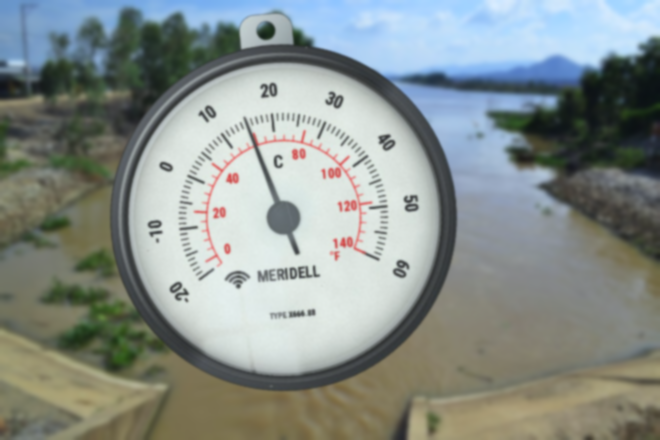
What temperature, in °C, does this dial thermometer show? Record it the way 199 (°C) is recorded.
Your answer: 15 (°C)
